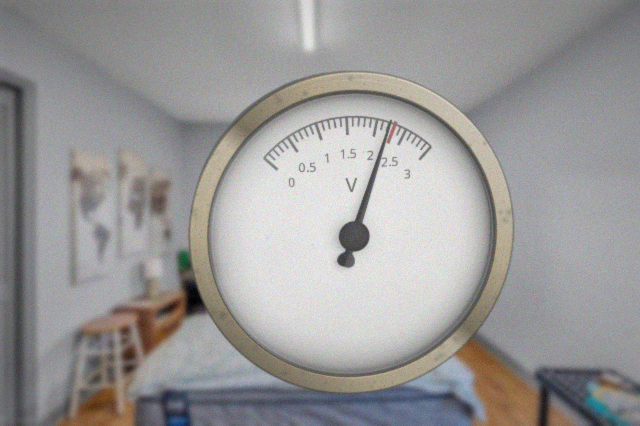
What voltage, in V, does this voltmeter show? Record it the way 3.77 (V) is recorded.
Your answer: 2.2 (V)
